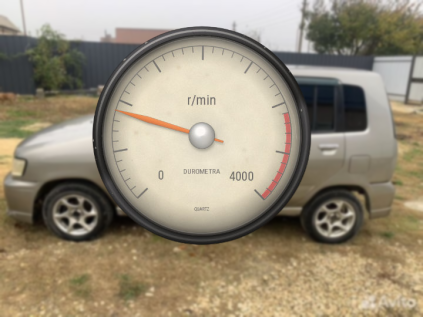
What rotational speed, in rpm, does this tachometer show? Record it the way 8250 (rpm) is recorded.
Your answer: 900 (rpm)
